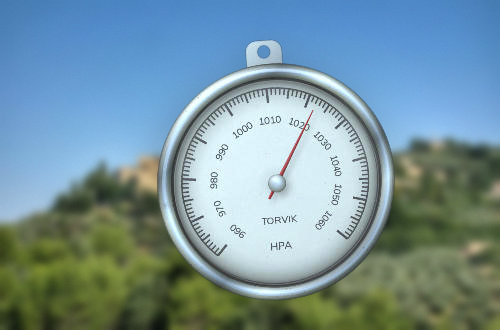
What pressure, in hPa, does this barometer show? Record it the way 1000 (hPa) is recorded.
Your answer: 1022 (hPa)
